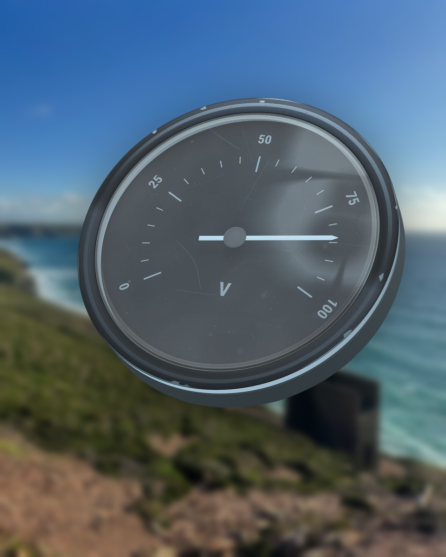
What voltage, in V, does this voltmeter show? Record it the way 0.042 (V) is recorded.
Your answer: 85 (V)
